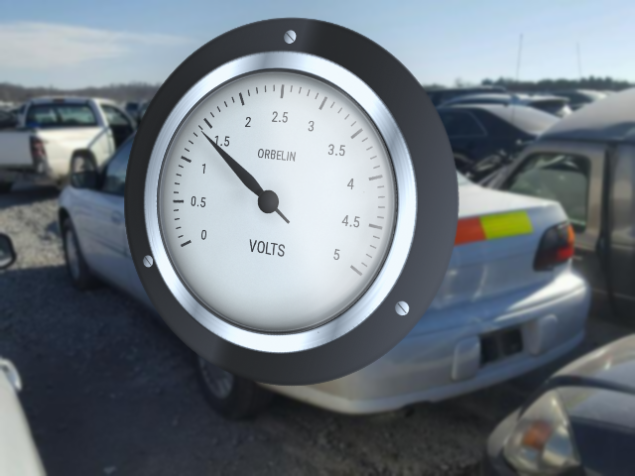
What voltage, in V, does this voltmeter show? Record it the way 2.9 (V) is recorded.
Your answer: 1.4 (V)
